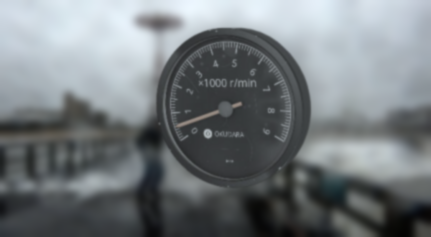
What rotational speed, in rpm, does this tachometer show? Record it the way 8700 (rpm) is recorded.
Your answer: 500 (rpm)
